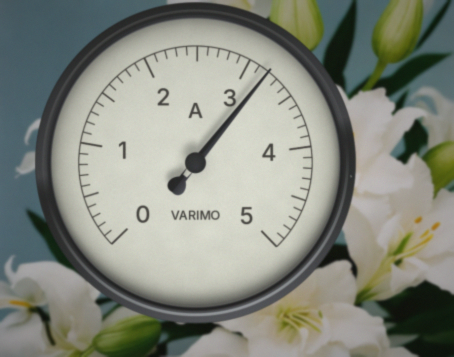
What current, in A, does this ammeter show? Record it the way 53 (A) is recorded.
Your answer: 3.2 (A)
